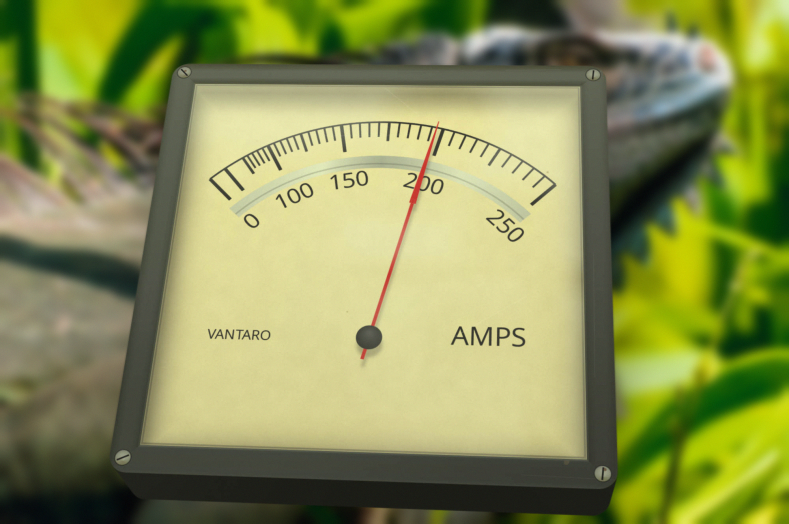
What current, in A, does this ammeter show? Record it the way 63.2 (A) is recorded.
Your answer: 197.5 (A)
